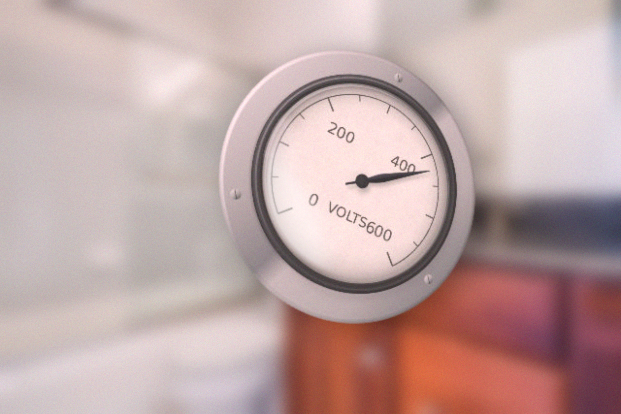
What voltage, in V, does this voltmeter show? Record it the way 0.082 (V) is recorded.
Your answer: 425 (V)
